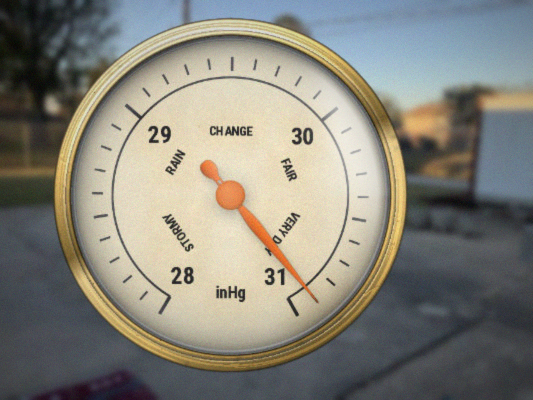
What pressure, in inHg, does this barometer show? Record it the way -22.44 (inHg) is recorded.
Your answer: 30.9 (inHg)
